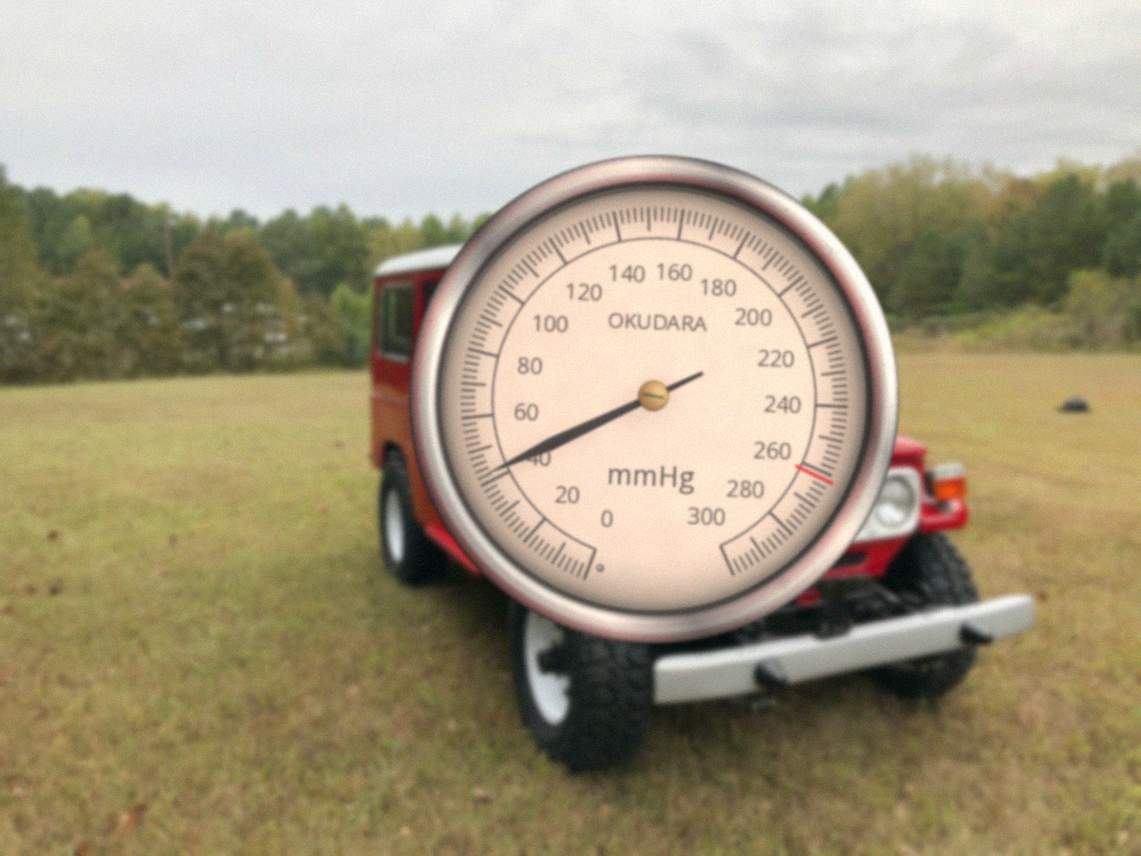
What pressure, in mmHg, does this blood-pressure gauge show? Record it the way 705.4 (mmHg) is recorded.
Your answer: 42 (mmHg)
